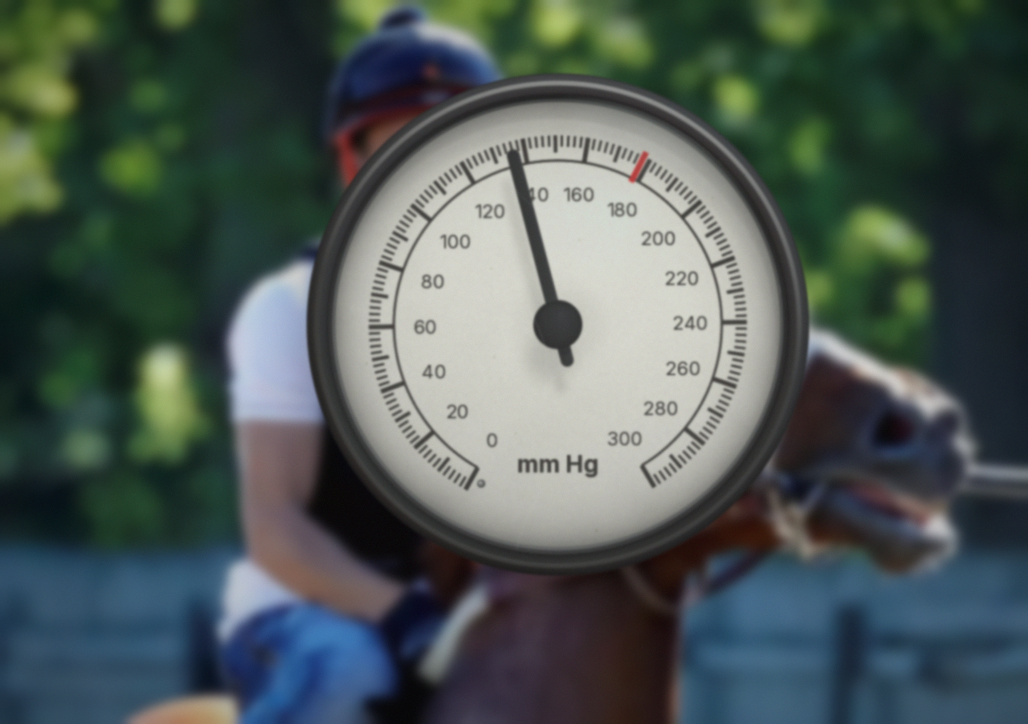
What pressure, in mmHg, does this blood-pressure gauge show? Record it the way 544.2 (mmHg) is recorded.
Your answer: 136 (mmHg)
